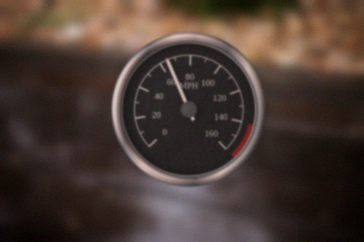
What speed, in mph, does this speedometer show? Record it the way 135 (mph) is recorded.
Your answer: 65 (mph)
